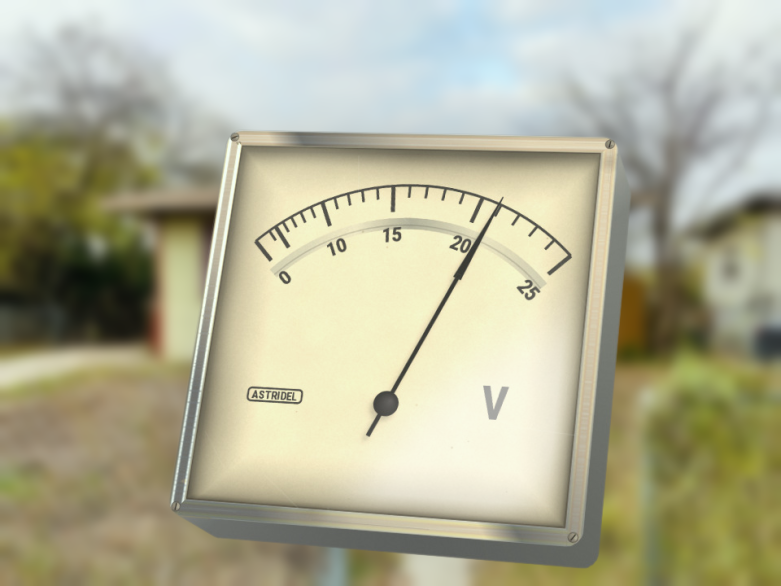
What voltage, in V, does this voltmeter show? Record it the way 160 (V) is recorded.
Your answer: 21 (V)
